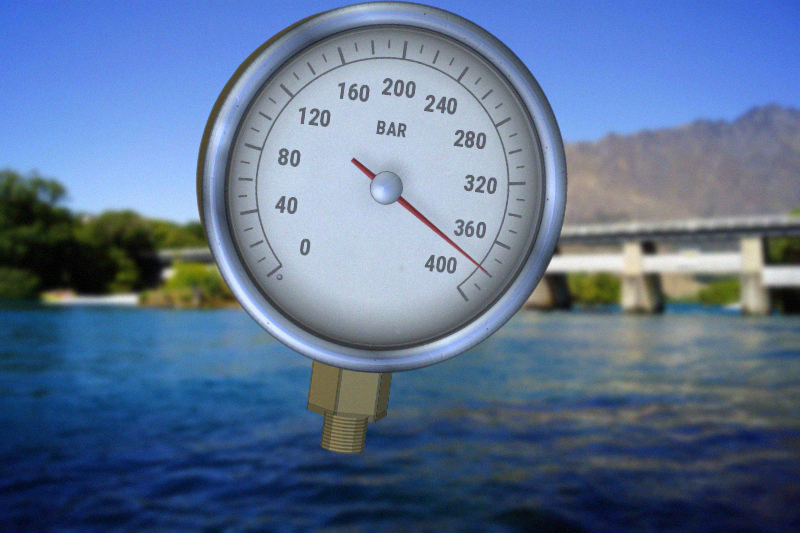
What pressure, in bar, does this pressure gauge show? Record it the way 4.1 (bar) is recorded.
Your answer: 380 (bar)
